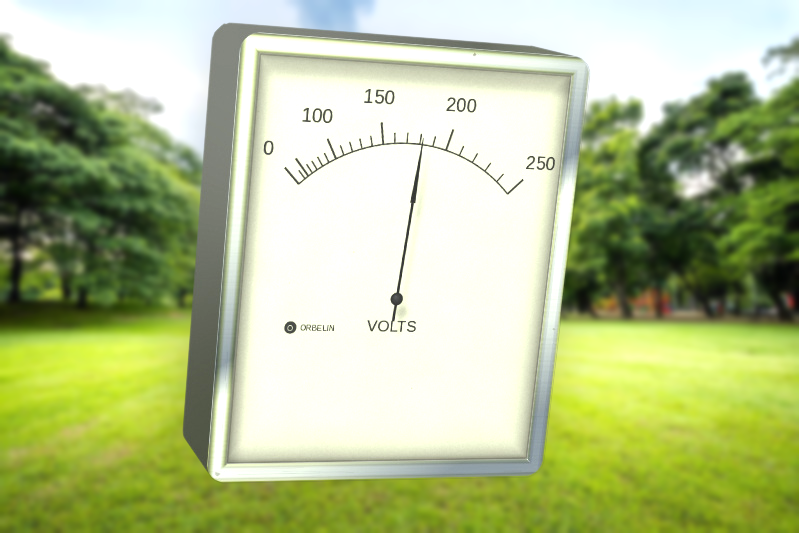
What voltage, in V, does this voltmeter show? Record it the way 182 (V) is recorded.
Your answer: 180 (V)
